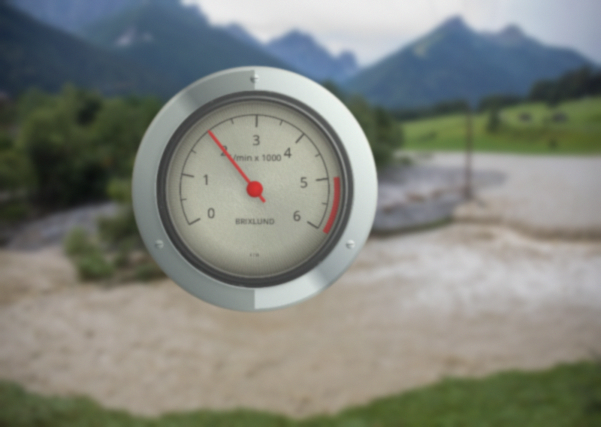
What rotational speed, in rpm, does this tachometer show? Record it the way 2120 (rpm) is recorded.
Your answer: 2000 (rpm)
